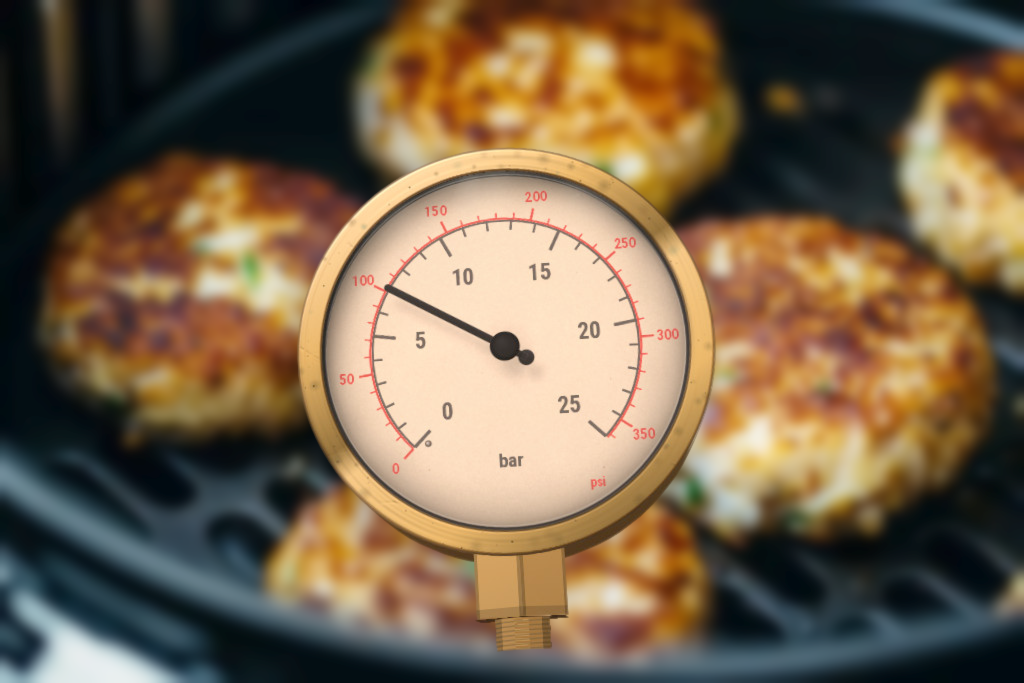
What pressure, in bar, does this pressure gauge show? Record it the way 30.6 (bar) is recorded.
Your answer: 7 (bar)
